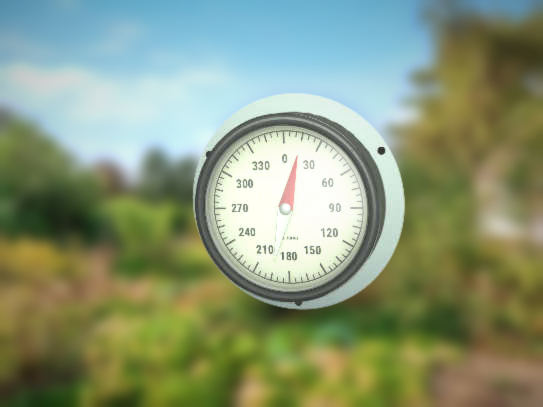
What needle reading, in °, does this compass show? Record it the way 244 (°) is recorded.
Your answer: 15 (°)
